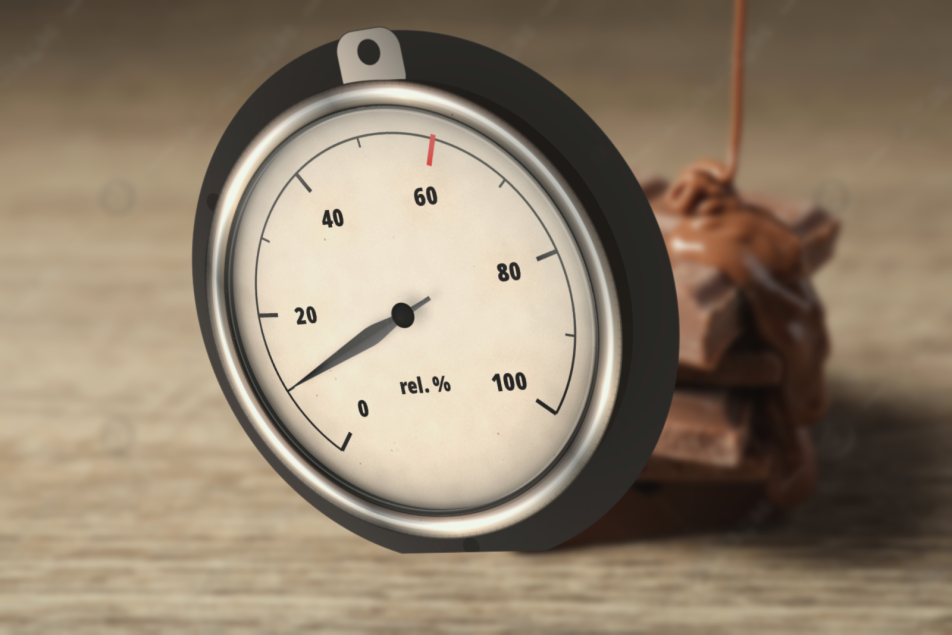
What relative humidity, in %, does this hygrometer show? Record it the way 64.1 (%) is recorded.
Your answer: 10 (%)
